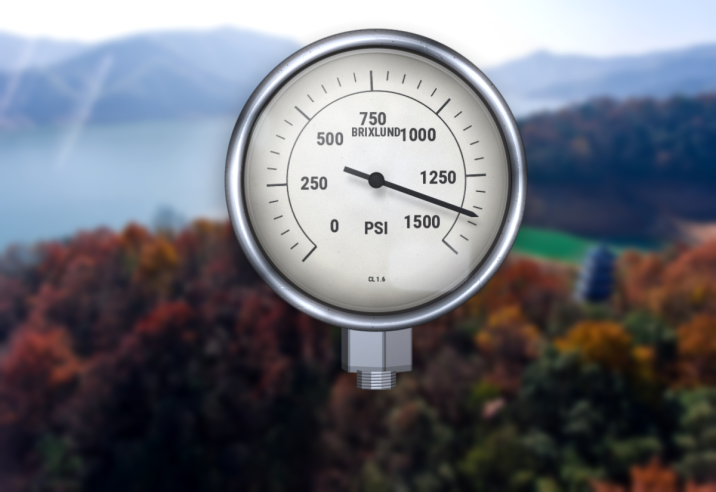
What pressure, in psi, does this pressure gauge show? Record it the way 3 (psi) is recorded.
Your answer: 1375 (psi)
